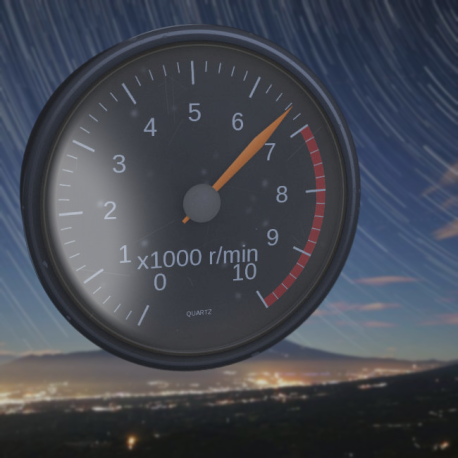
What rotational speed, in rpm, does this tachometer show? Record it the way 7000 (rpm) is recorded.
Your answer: 6600 (rpm)
